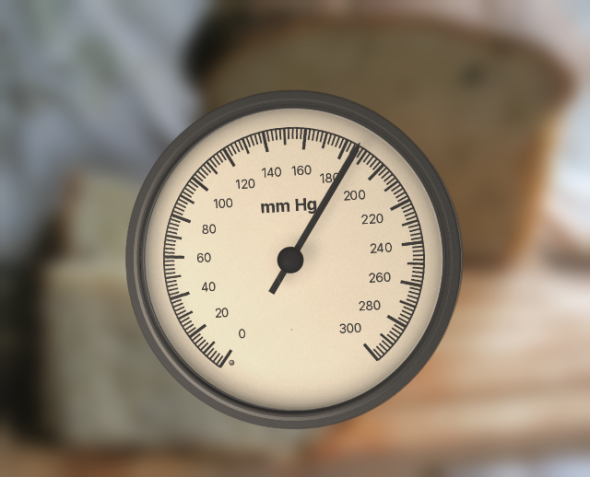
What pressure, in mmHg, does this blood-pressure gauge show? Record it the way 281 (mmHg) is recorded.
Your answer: 186 (mmHg)
